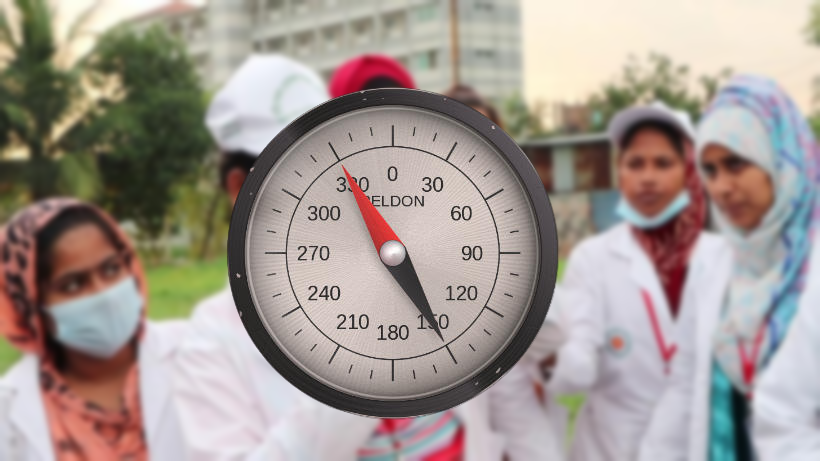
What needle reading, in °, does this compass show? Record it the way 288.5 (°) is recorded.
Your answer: 330 (°)
